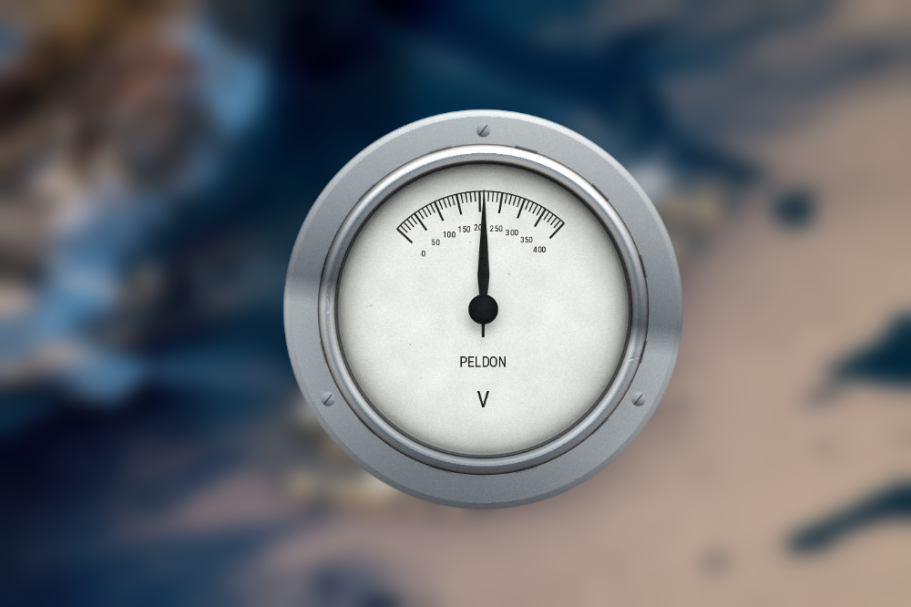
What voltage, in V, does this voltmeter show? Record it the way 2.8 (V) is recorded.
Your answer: 210 (V)
